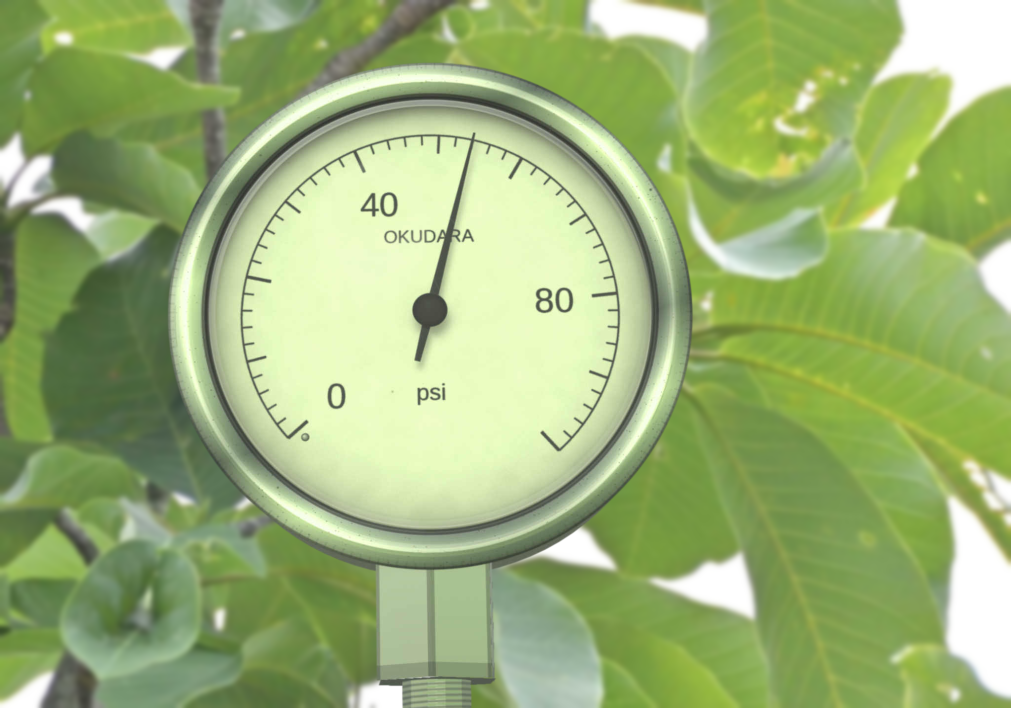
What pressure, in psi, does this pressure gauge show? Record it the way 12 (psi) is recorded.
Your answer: 54 (psi)
